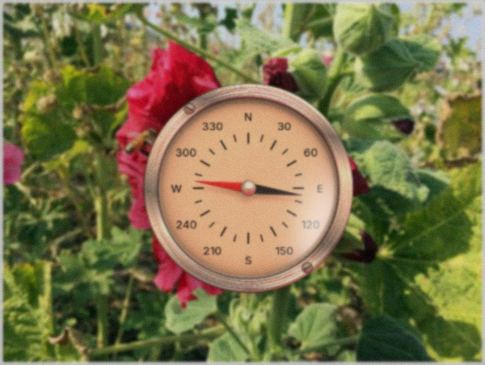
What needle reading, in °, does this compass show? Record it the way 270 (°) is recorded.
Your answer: 277.5 (°)
